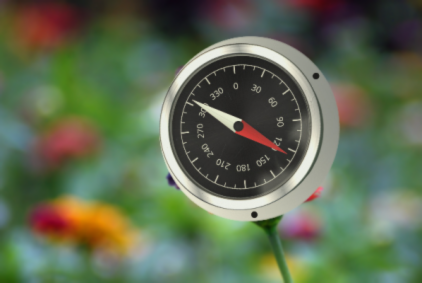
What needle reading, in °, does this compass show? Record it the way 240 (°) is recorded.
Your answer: 125 (°)
